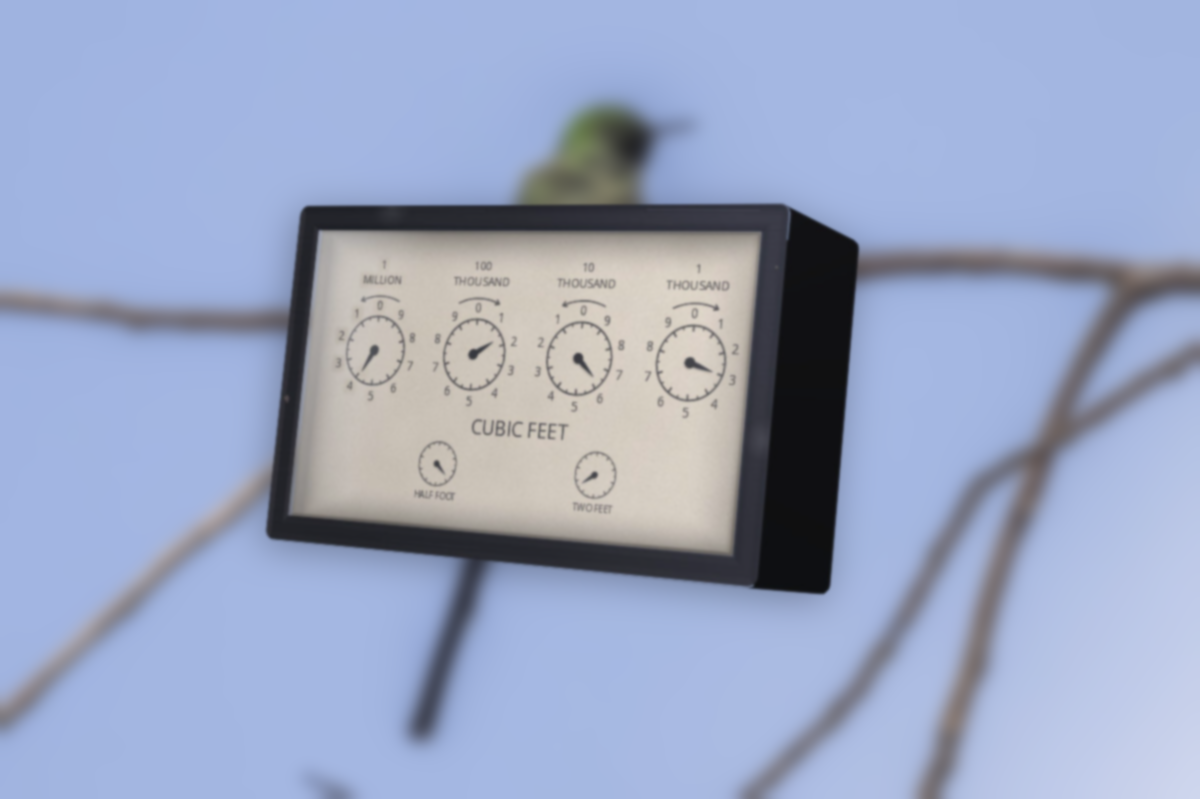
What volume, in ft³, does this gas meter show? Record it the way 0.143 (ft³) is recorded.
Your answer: 416300 (ft³)
